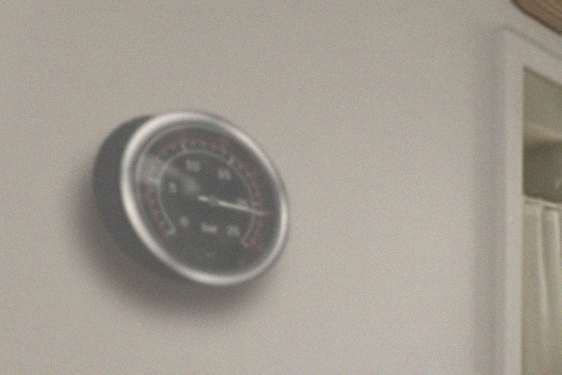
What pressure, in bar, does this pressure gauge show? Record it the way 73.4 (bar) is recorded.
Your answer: 21 (bar)
